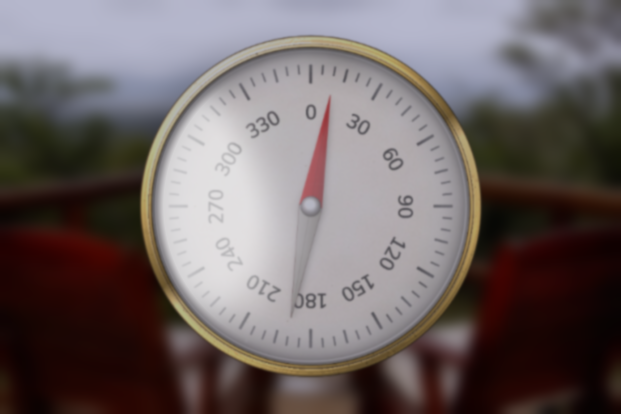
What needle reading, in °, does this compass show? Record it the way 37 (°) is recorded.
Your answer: 10 (°)
